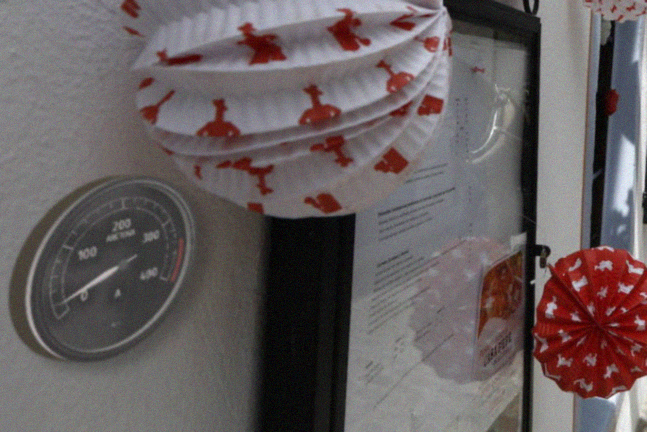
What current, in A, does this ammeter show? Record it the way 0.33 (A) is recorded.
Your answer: 20 (A)
